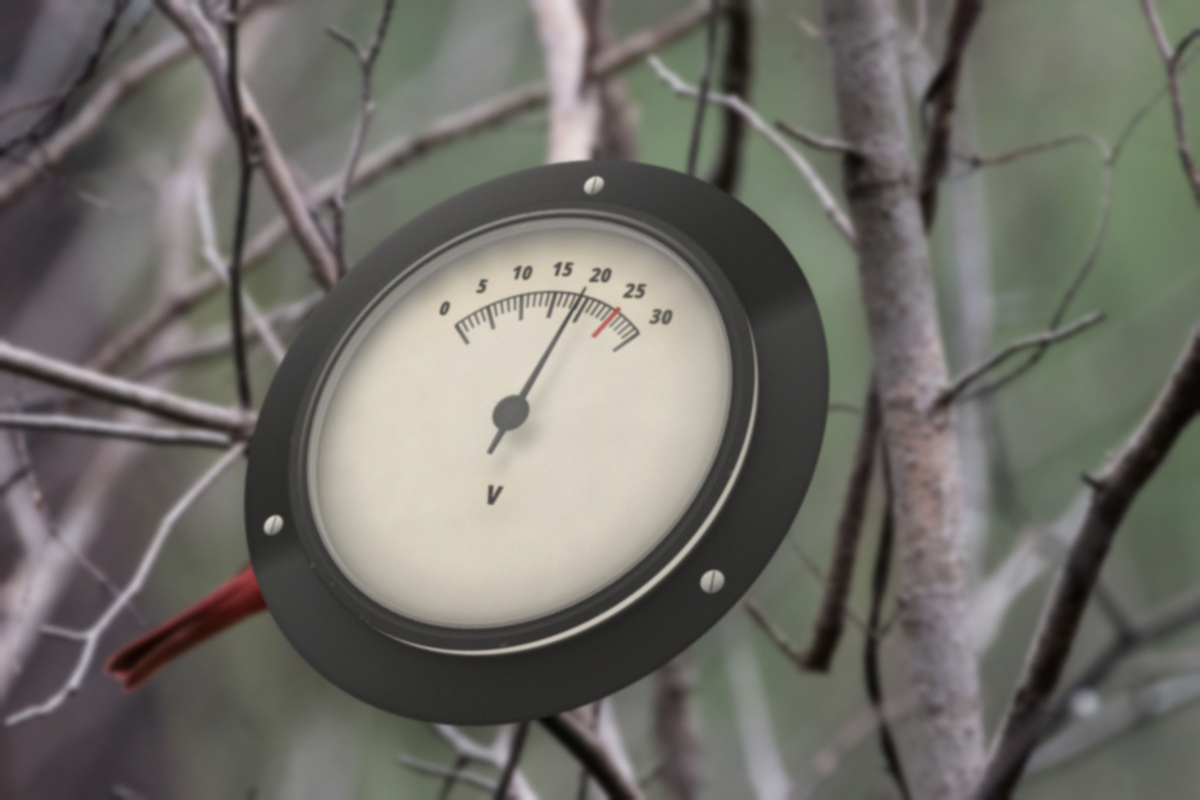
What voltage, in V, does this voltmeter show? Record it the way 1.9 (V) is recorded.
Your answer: 20 (V)
